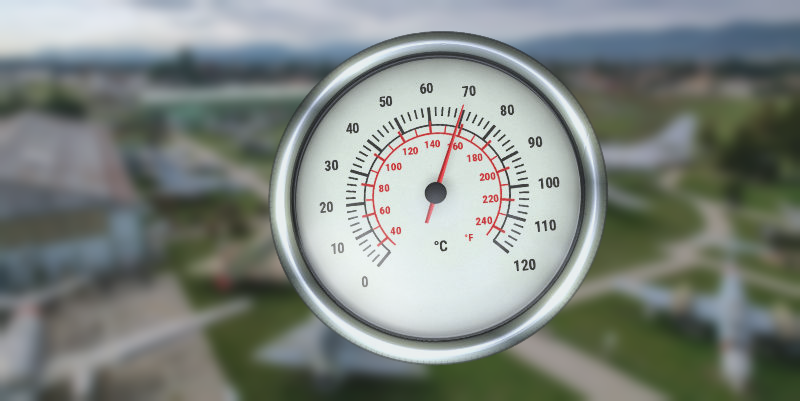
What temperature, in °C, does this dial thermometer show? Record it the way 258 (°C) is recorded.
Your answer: 70 (°C)
